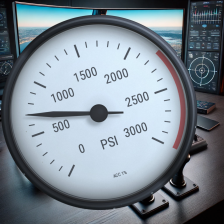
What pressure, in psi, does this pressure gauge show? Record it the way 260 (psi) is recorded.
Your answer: 700 (psi)
